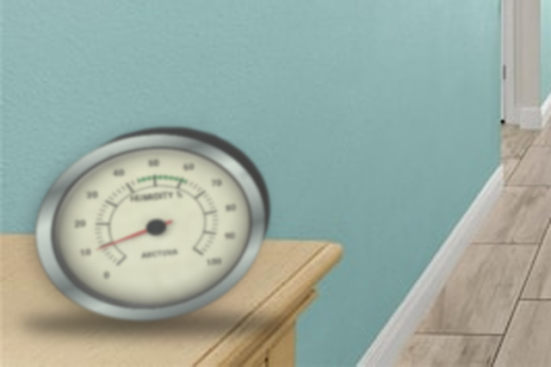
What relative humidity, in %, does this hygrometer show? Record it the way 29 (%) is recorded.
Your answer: 10 (%)
